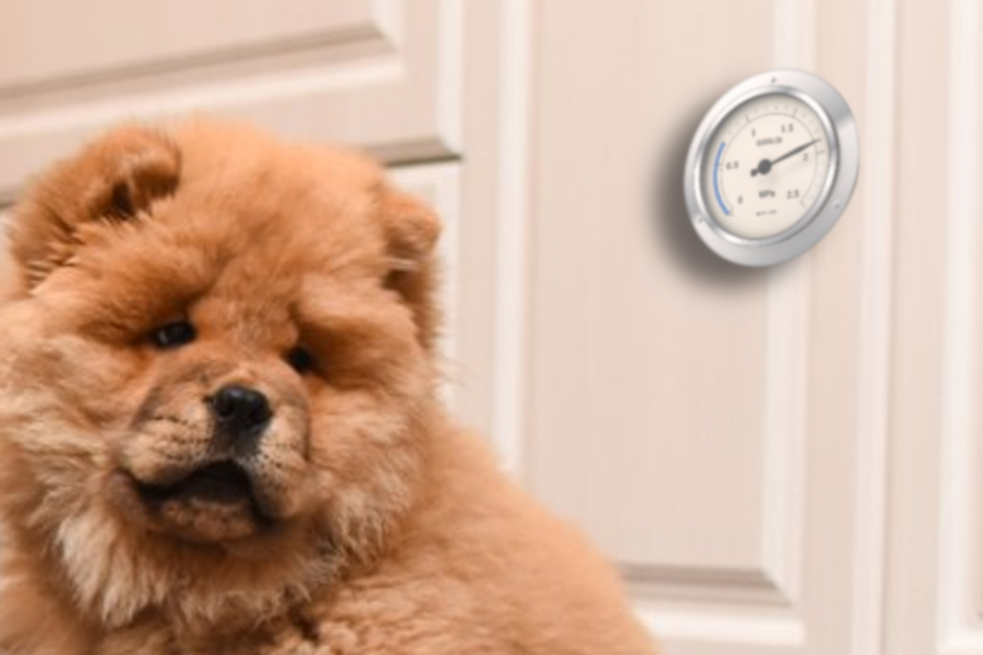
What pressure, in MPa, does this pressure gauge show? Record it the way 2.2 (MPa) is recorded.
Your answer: 1.9 (MPa)
